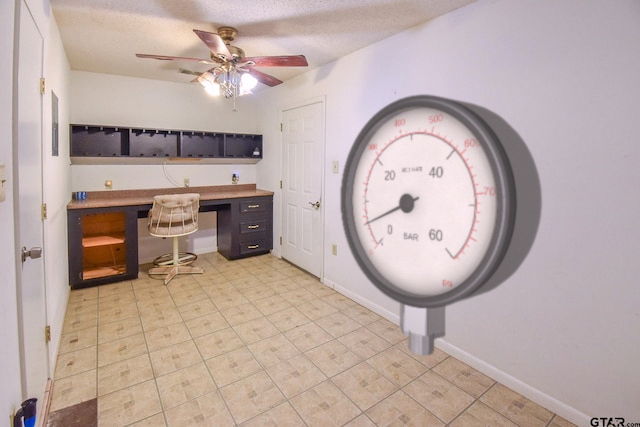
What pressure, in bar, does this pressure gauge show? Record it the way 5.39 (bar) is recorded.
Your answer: 5 (bar)
